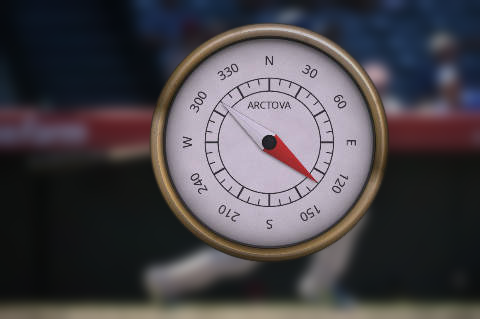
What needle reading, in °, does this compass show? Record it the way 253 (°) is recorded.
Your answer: 130 (°)
